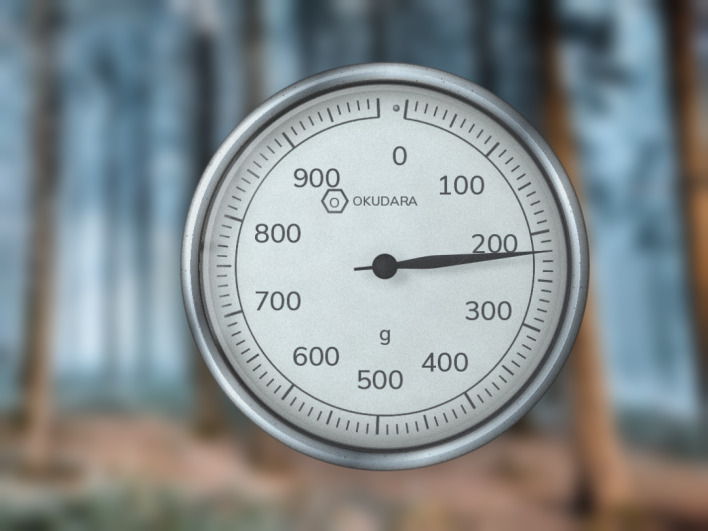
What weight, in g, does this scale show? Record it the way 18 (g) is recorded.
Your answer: 220 (g)
